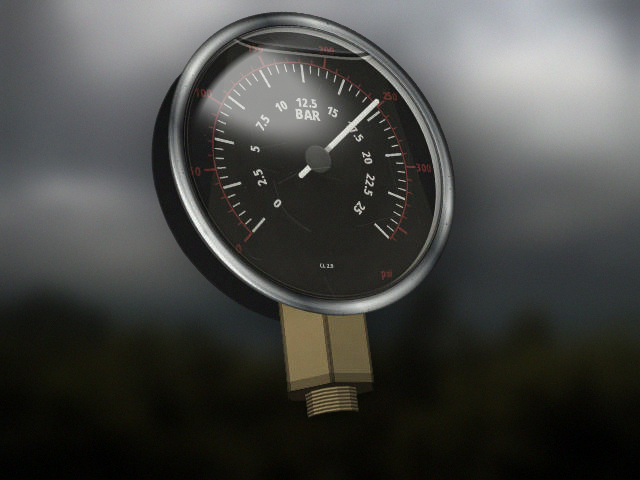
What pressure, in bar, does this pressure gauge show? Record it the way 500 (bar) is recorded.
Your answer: 17 (bar)
